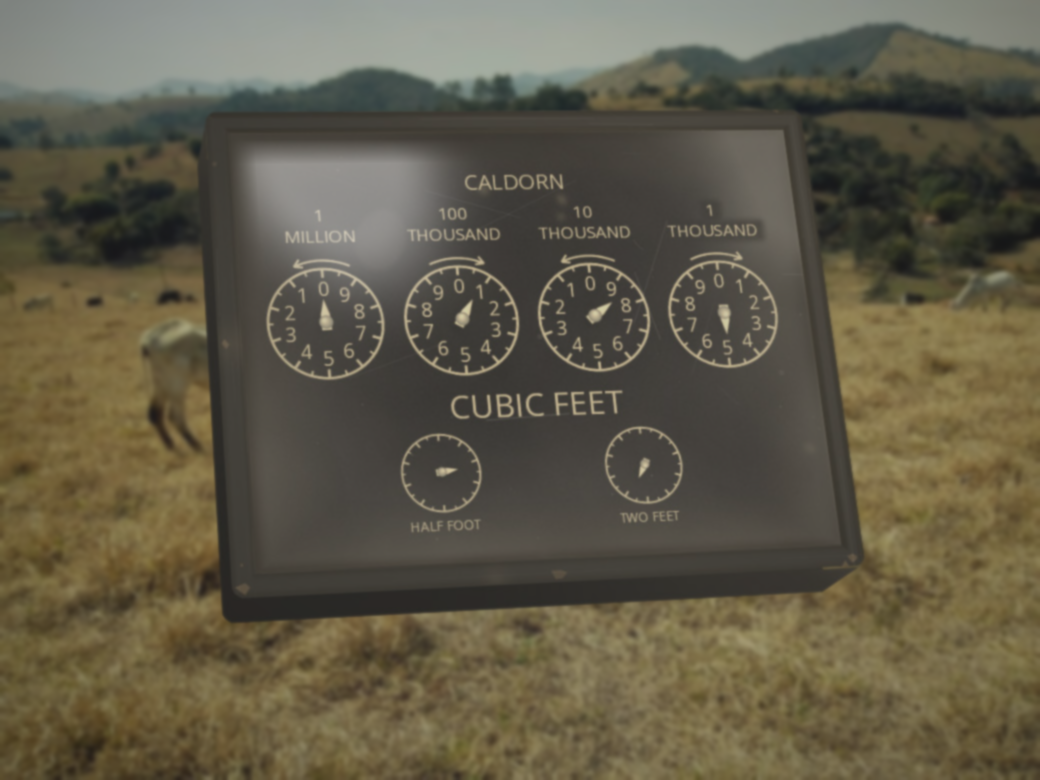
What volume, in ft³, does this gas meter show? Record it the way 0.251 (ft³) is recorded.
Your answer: 8500 (ft³)
